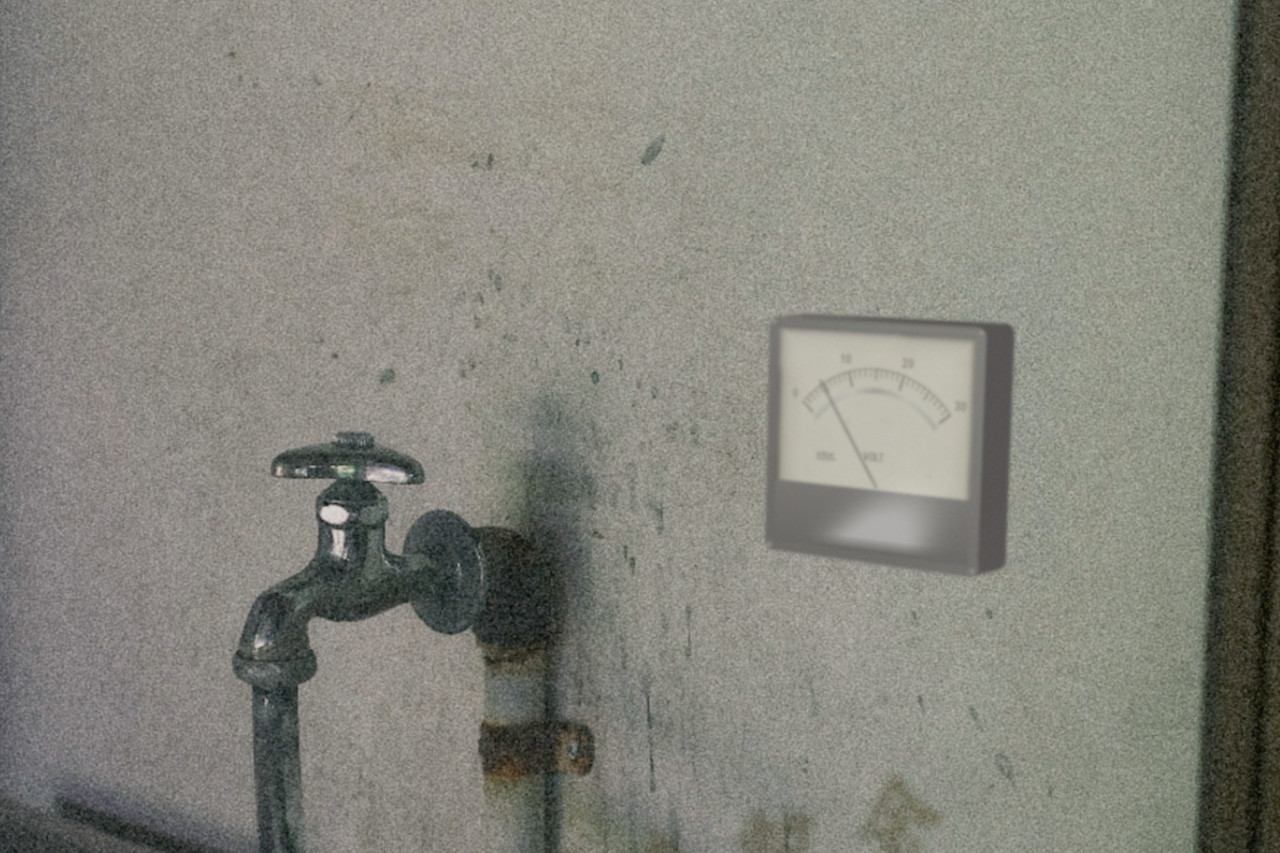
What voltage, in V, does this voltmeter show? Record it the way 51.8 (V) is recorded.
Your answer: 5 (V)
